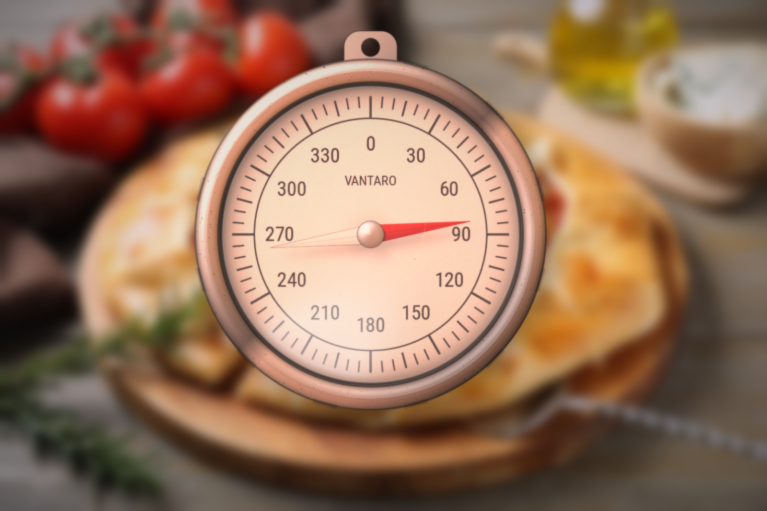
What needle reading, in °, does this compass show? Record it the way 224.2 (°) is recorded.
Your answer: 82.5 (°)
